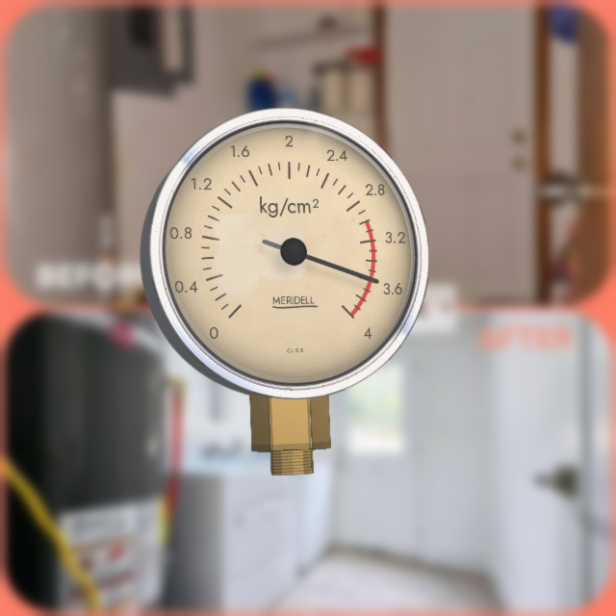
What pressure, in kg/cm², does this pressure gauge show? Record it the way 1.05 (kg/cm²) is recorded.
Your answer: 3.6 (kg/cm²)
